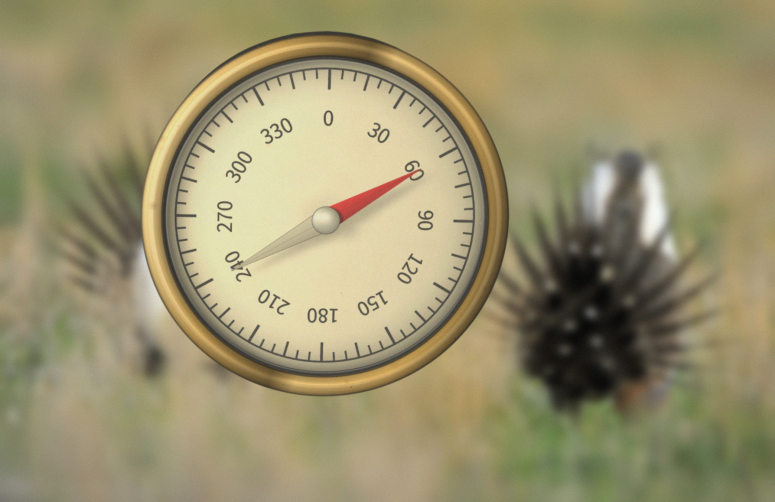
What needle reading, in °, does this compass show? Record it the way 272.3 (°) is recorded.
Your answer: 60 (°)
